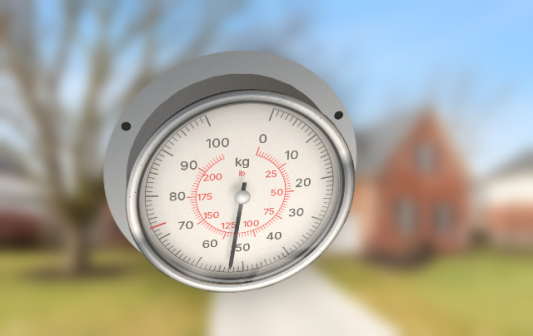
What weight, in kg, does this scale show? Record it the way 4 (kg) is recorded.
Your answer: 53 (kg)
